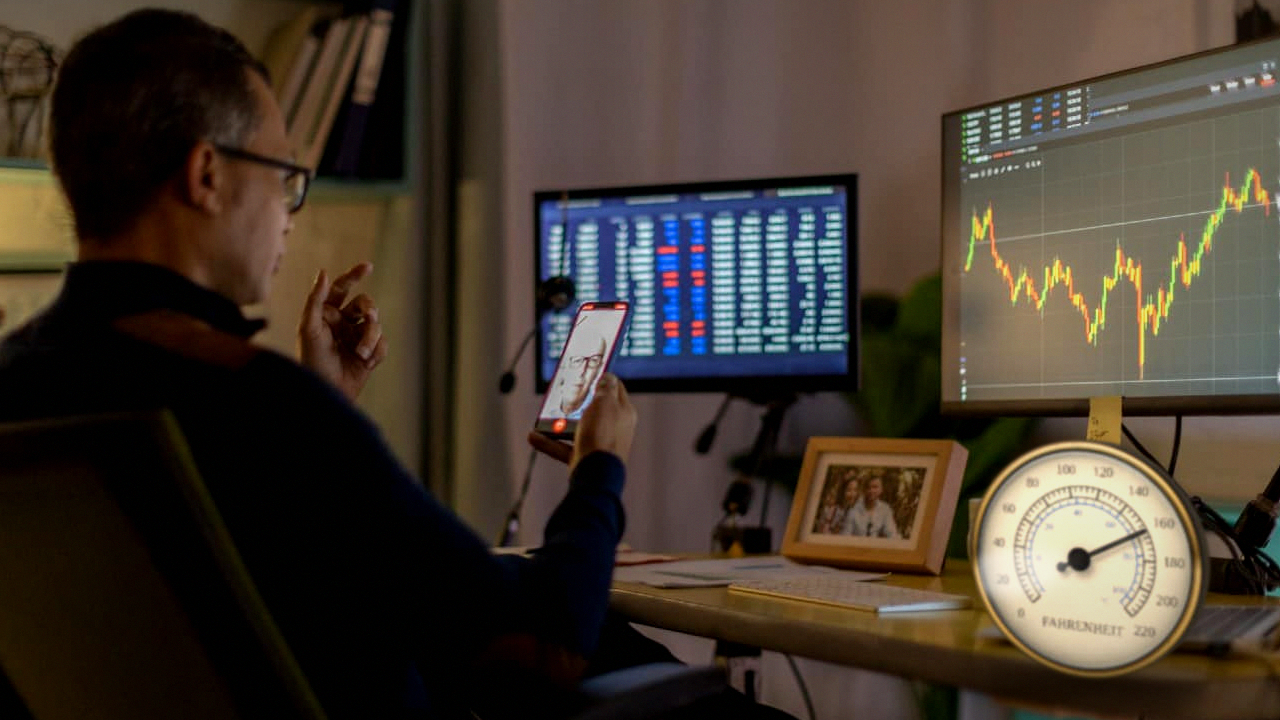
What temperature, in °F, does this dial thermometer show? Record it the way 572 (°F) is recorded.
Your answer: 160 (°F)
